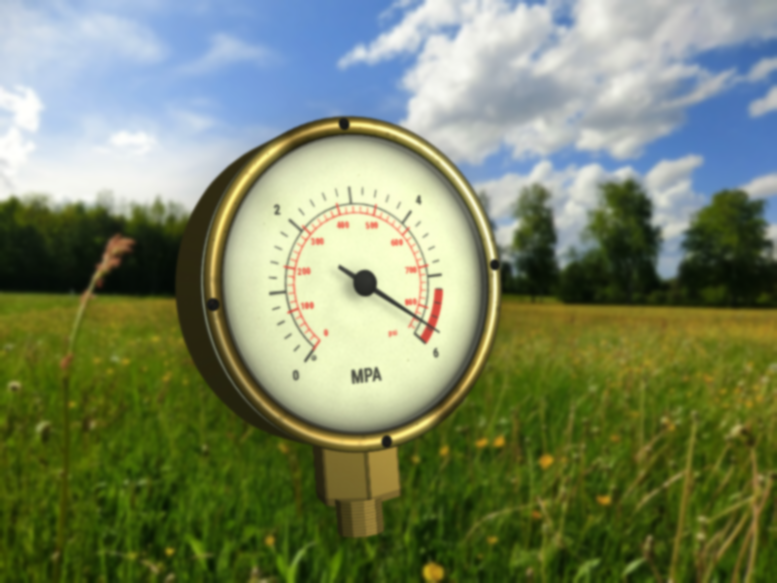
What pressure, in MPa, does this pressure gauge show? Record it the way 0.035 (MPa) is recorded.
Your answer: 5.8 (MPa)
